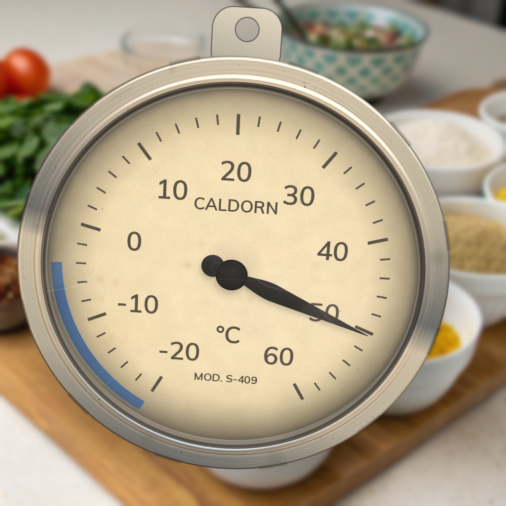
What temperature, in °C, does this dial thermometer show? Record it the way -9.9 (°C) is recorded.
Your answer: 50 (°C)
